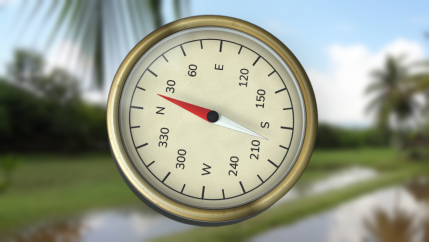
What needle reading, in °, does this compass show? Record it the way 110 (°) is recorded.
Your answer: 15 (°)
